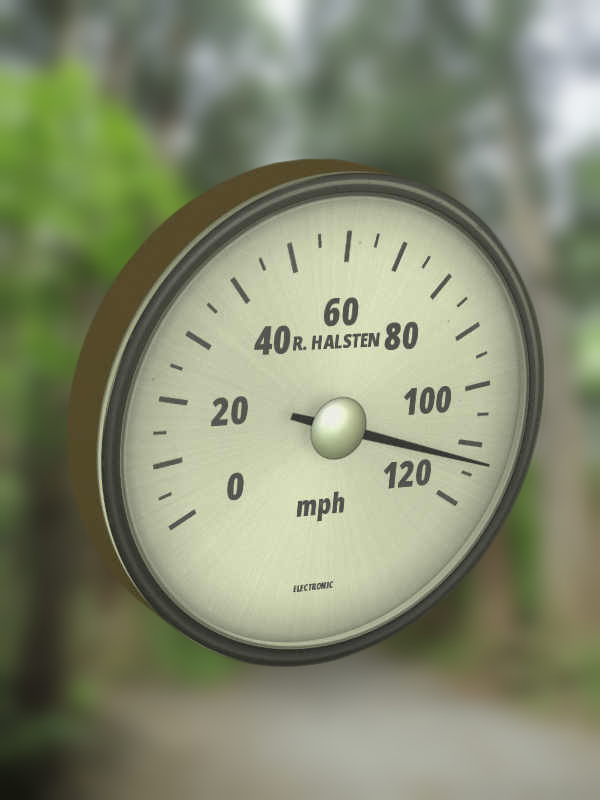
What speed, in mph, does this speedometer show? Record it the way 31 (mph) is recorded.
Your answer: 112.5 (mph)
